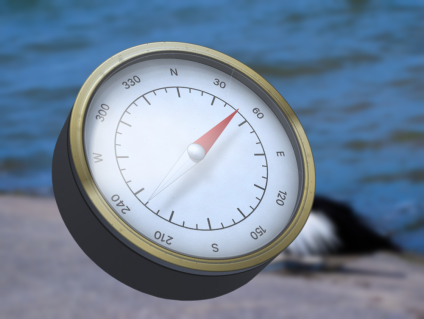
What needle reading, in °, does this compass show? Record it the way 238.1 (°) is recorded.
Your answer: 50 (°)
